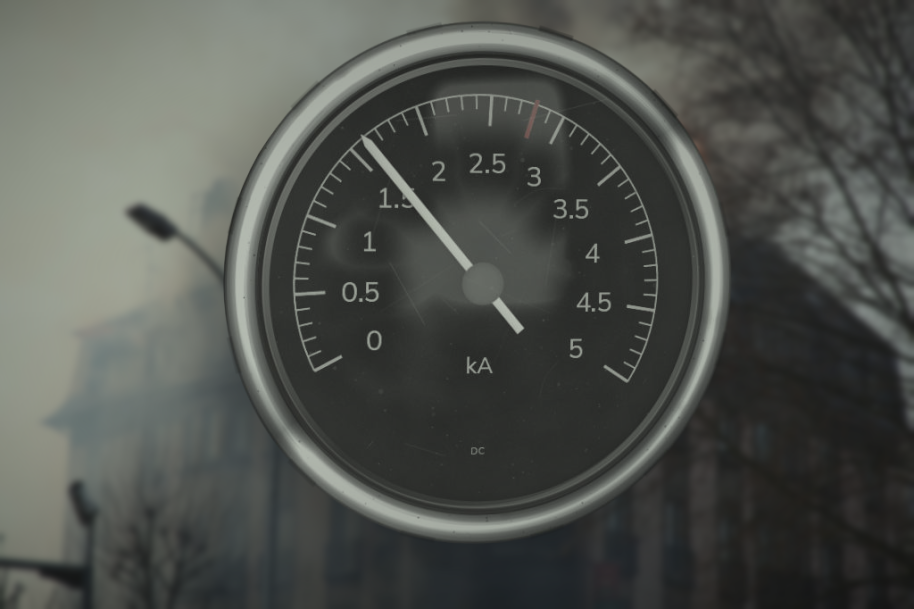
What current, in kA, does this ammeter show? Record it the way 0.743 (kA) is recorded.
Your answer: 1.6 (kA)
